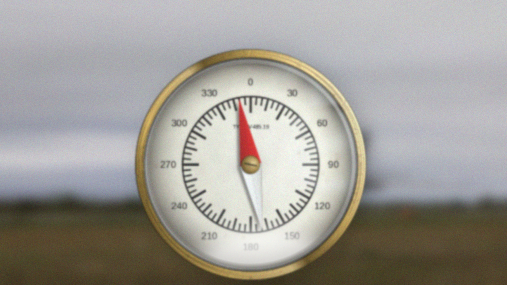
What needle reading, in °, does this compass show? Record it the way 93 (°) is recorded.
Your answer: 350 (°)
